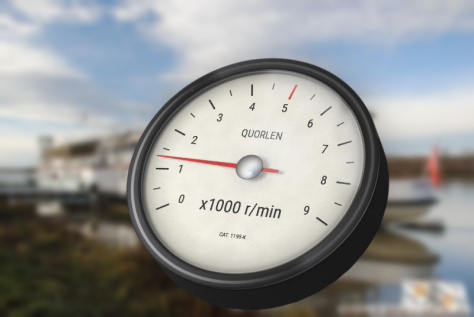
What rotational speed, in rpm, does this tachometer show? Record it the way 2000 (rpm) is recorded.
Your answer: 1250 (rpm)
